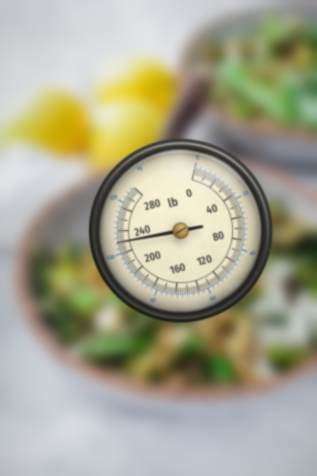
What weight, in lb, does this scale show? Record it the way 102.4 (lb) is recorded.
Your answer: 230 (lb)
